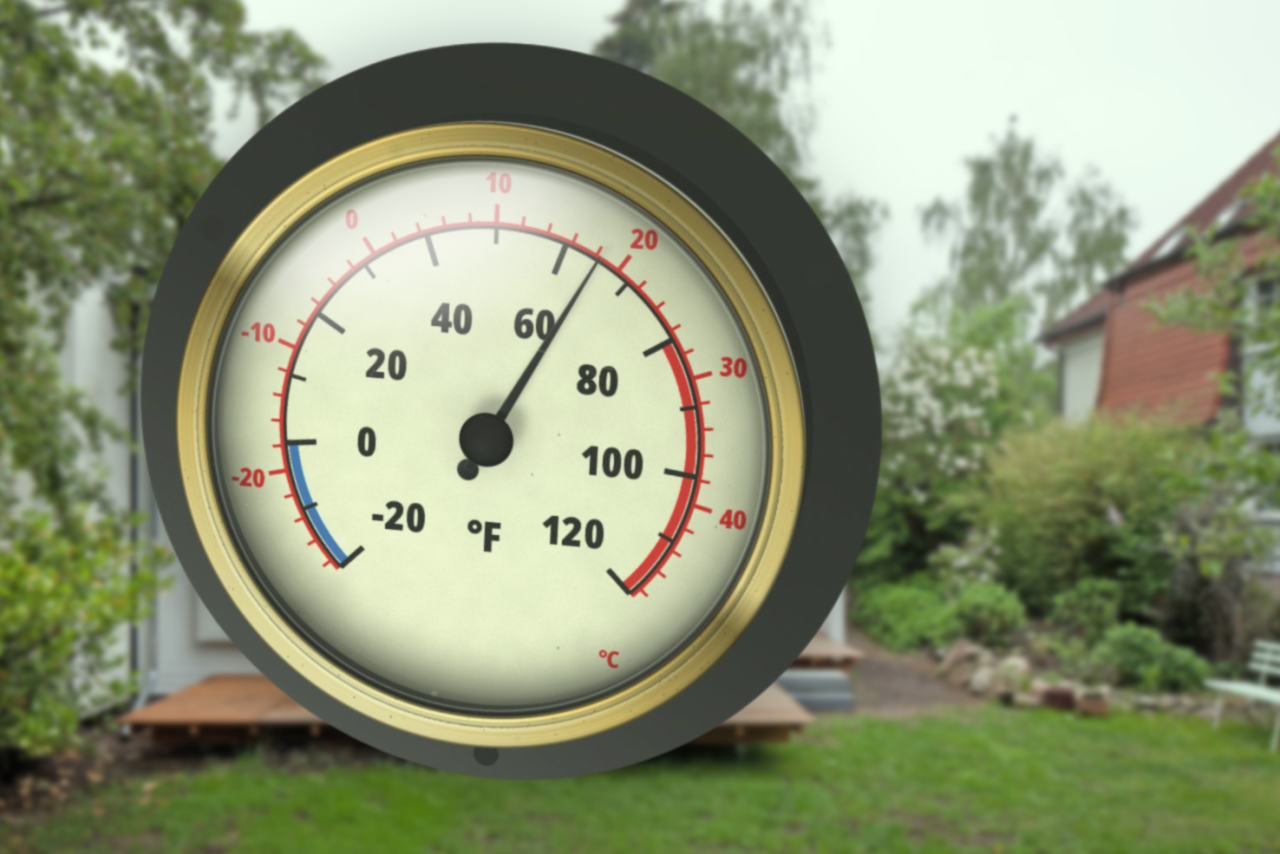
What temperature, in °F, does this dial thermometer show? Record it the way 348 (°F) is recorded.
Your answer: 65 (°F)
